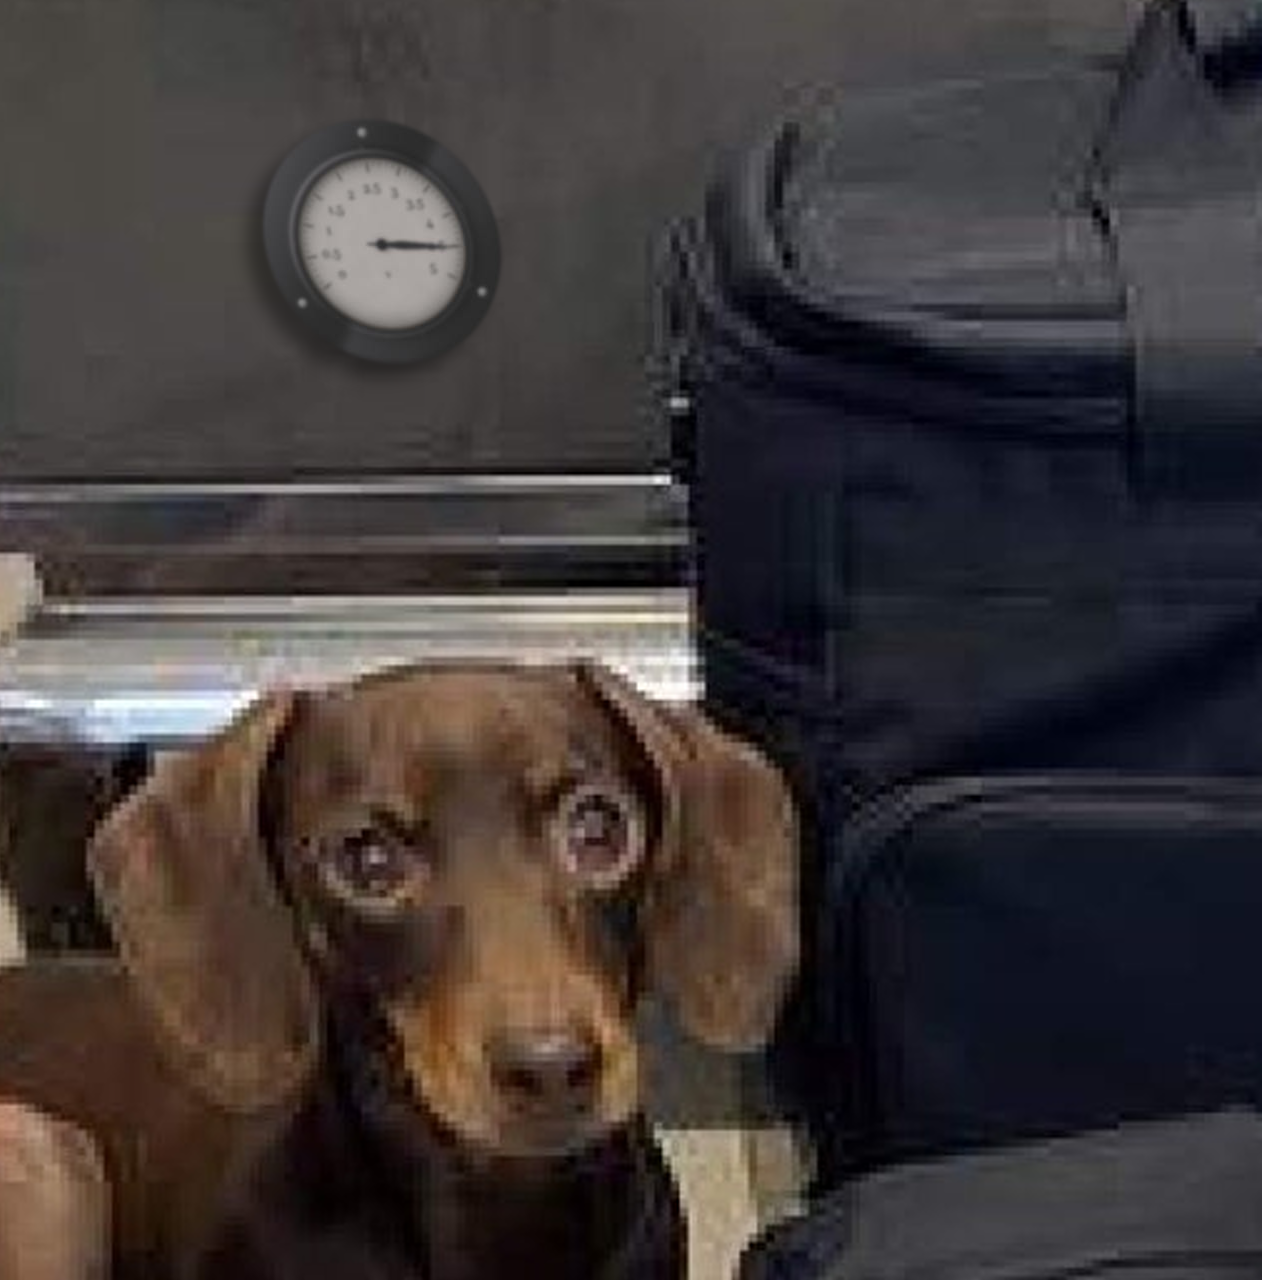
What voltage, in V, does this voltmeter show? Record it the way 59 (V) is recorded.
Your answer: 4.5 (V)
